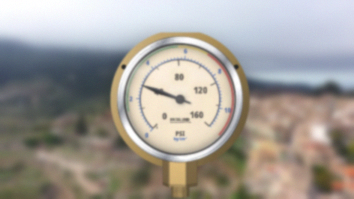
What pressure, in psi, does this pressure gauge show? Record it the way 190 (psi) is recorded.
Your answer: 40 (psi)
